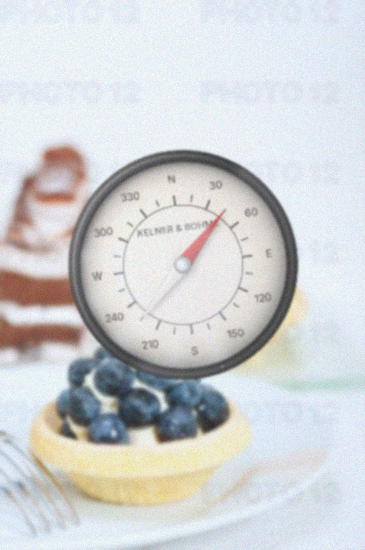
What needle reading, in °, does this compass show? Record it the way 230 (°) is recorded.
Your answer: 45 (°)
